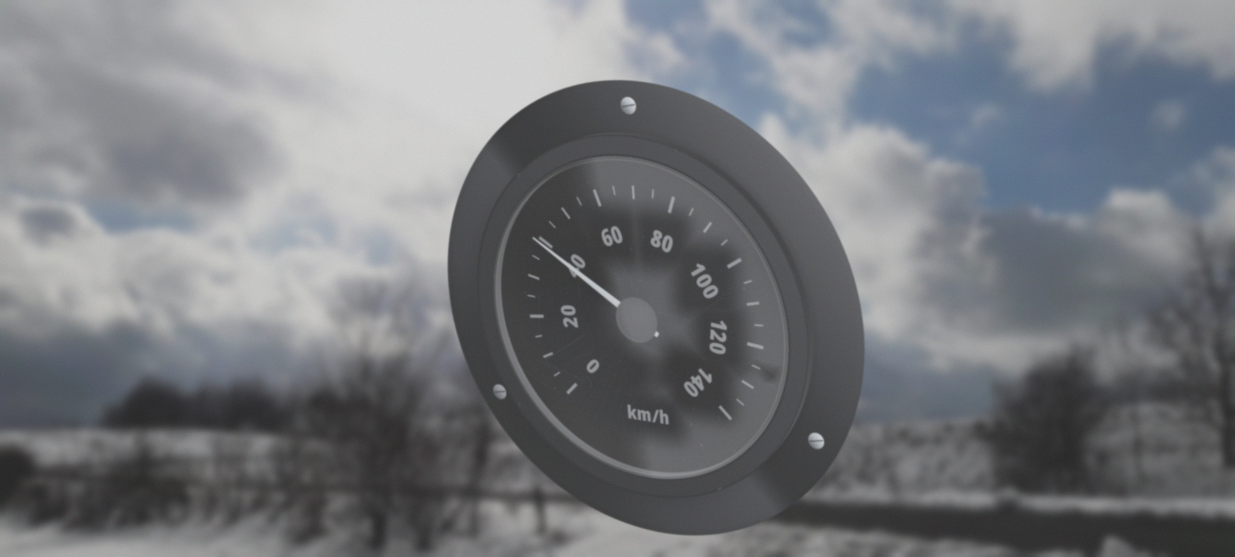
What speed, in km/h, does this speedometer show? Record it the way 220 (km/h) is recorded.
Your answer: 40 (km/h)
